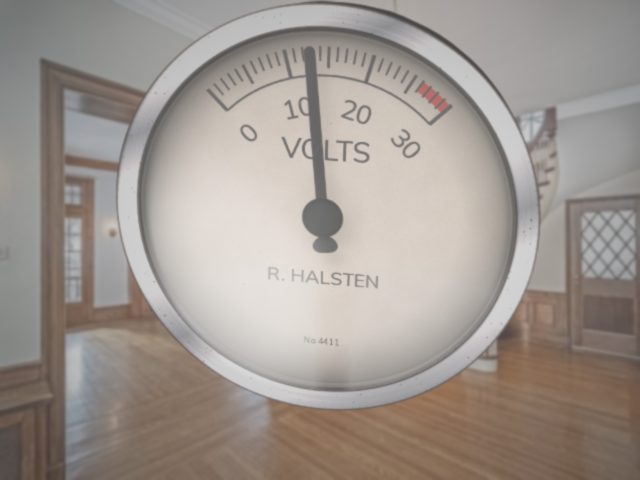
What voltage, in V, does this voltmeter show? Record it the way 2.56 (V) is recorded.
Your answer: 13 (V)
